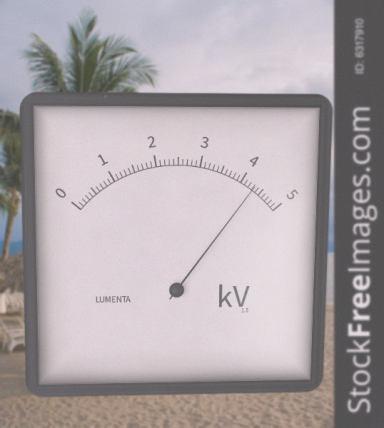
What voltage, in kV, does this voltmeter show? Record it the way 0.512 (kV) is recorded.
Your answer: 4.3 (kV)
